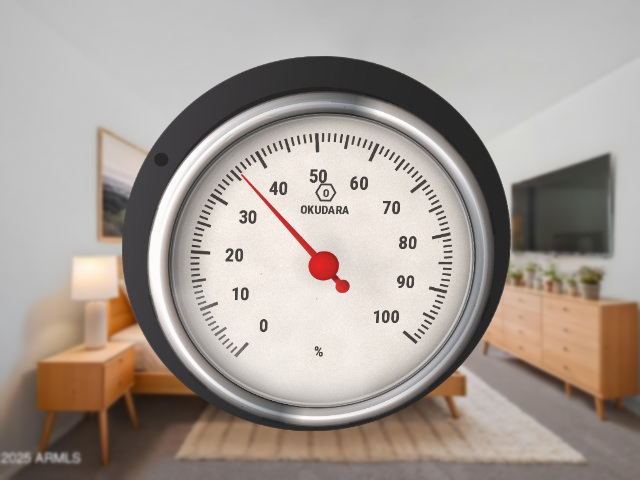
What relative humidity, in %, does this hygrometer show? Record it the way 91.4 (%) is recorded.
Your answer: 36 (%)
